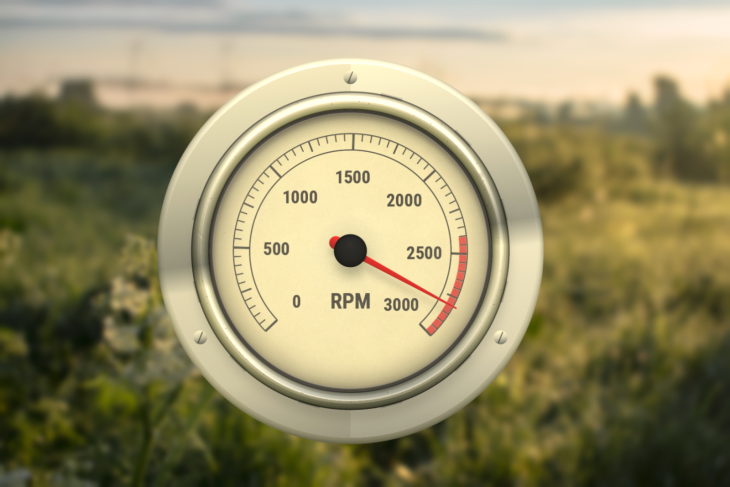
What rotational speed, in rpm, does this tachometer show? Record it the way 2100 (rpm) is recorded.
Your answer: 2800 (rpm)
